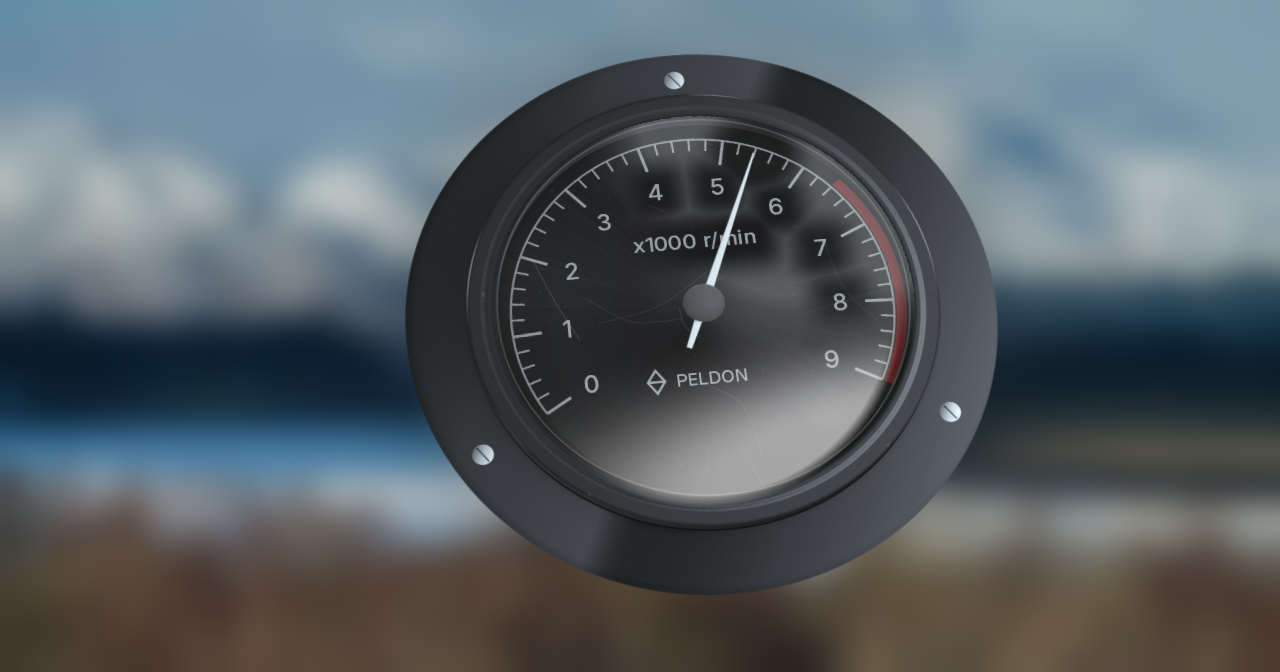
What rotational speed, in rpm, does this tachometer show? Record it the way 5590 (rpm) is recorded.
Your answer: 5400 (rpm)
